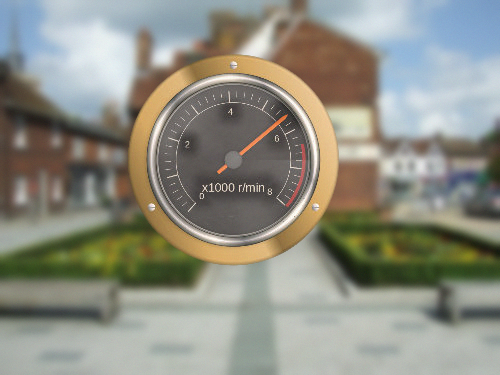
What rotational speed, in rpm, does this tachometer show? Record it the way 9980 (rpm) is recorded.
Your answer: 5600 (rpm)
